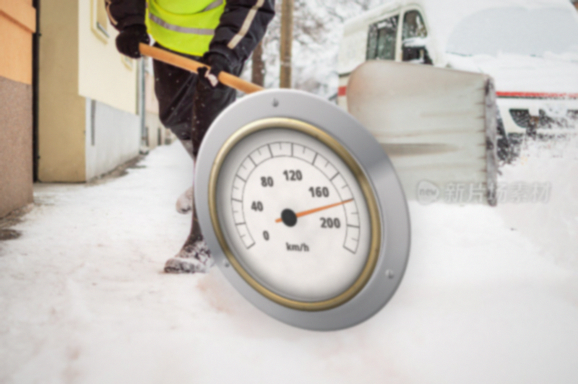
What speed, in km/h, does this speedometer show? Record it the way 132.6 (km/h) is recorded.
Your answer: 180 (km/h)
